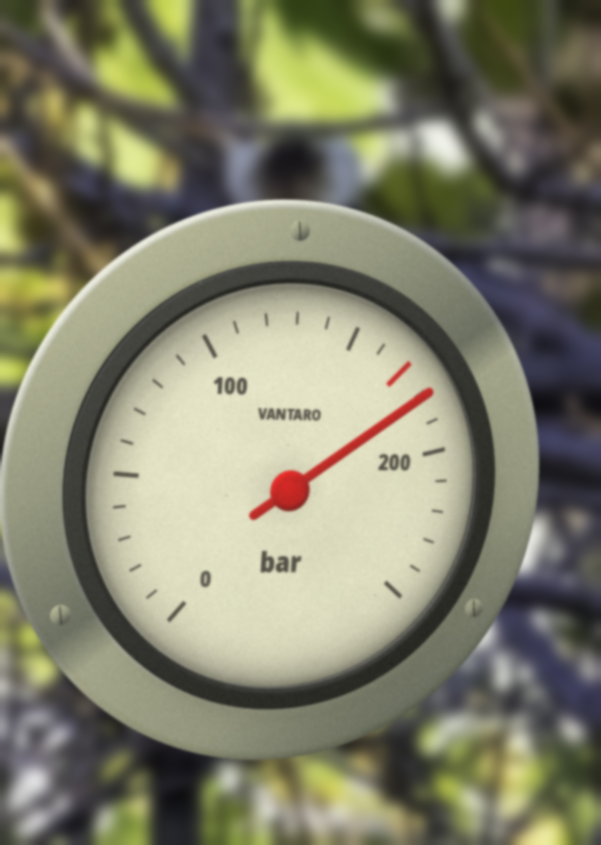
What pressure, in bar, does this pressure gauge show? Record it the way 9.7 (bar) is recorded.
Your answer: 180 (bar)
